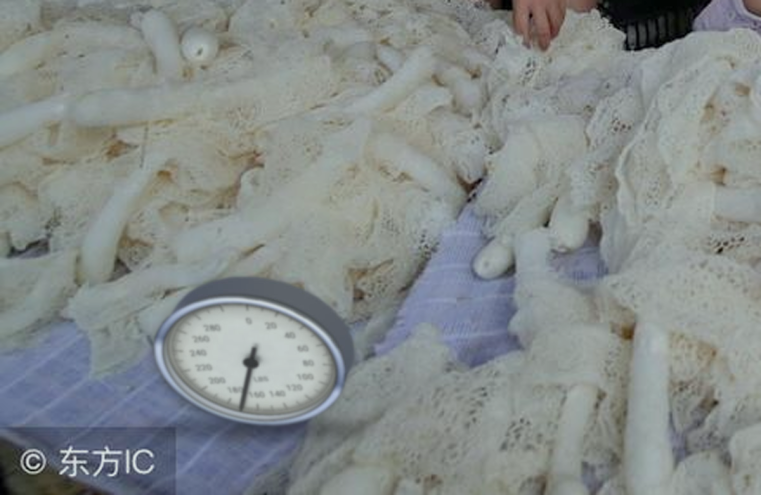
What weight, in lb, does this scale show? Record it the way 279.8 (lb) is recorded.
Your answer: 170 (lb)
